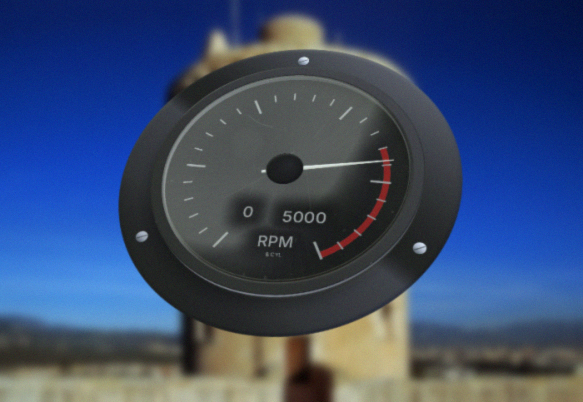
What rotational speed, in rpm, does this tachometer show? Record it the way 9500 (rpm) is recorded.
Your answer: 3800 (rpm)
